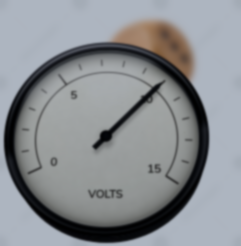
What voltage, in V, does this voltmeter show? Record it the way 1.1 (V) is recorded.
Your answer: 10 (V)
